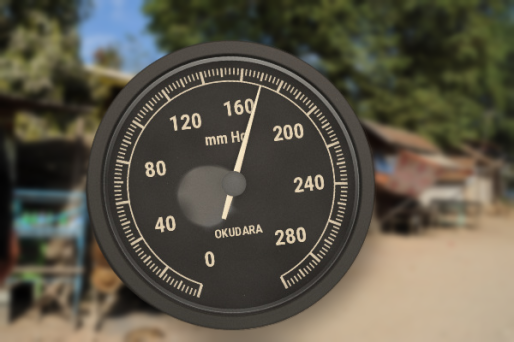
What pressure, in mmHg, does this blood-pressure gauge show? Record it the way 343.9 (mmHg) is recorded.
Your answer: 170 (mmHg)
